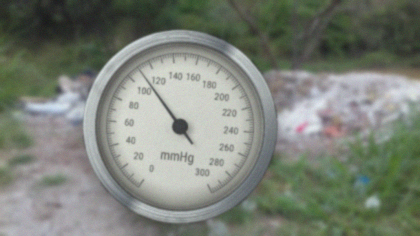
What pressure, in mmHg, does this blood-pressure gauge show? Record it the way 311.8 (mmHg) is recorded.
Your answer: 110 (mmHg)
